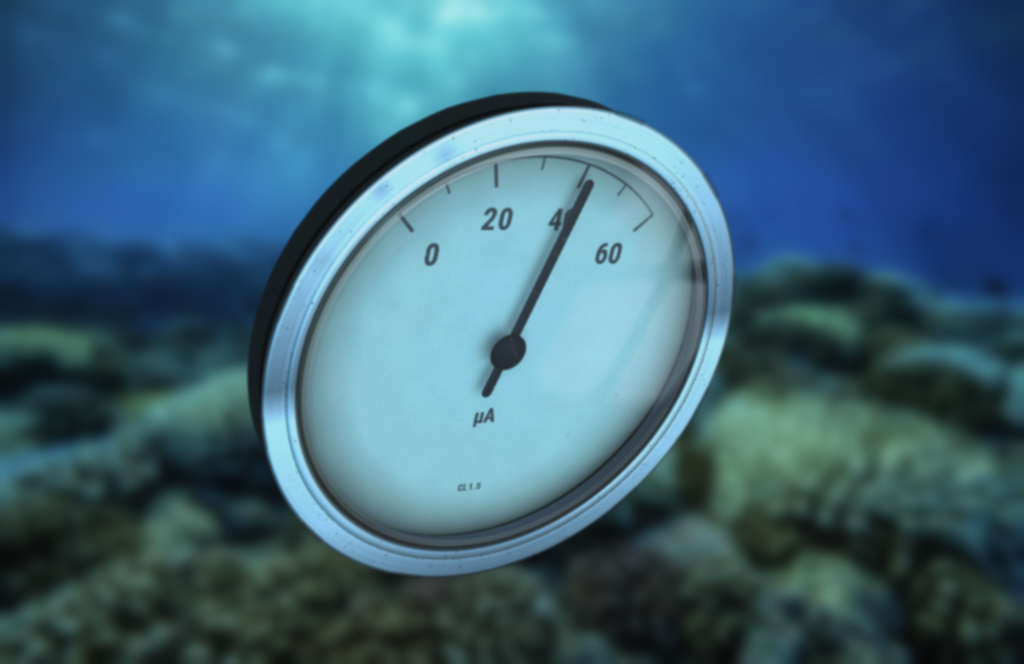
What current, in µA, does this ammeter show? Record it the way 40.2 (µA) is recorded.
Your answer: 40 (µA)
